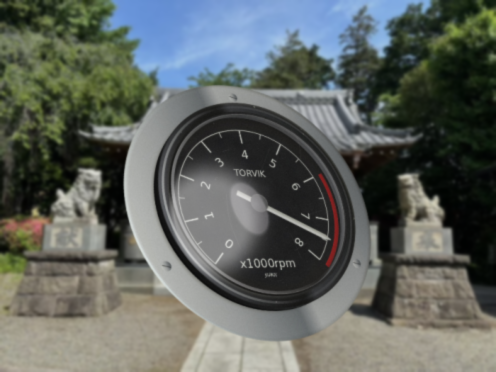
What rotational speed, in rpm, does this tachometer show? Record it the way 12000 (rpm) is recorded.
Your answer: 7500 (rpm)
